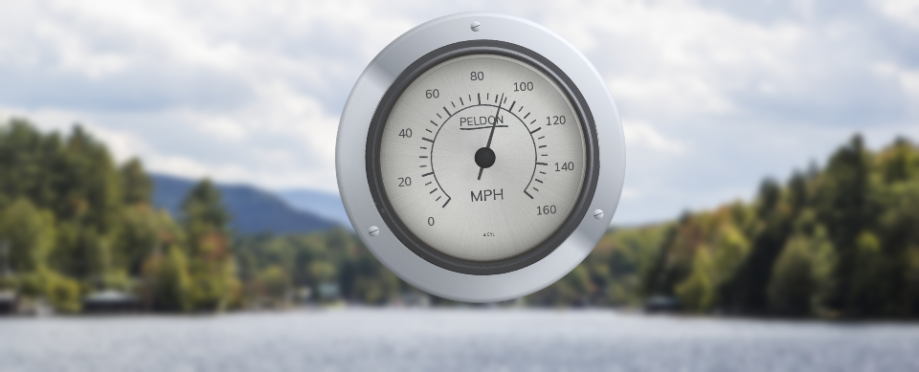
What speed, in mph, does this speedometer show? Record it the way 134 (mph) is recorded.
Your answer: 92.5 (mph)
